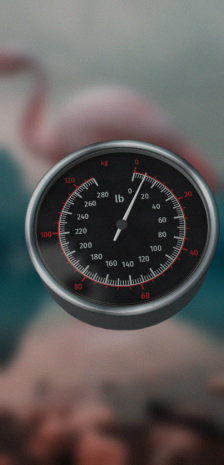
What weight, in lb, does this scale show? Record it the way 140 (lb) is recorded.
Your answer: 10 (lb)
